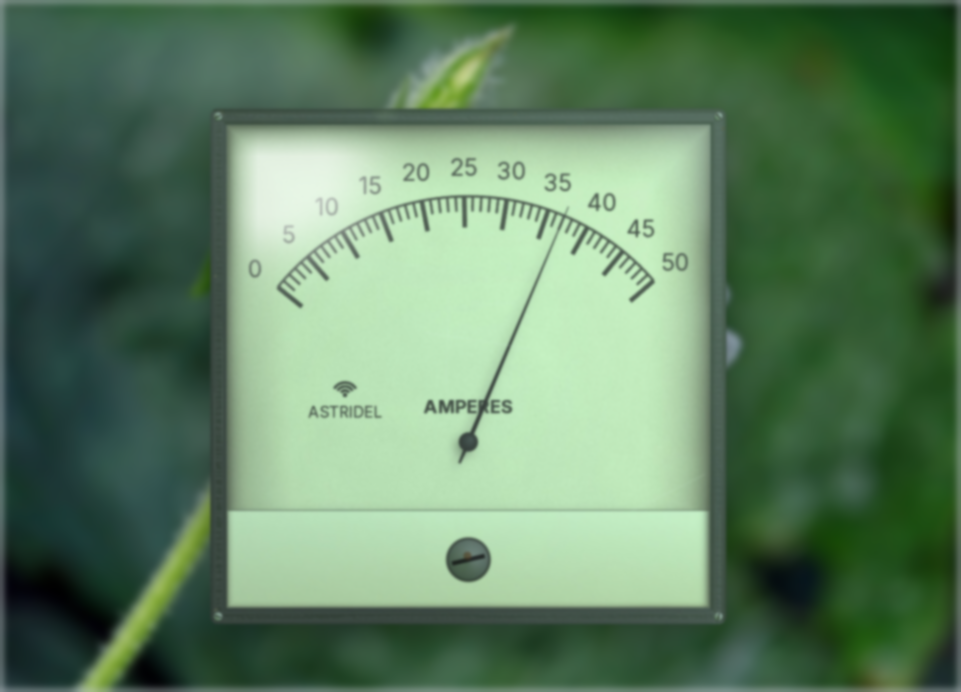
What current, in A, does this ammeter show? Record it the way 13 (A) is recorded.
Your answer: 37 (A)
